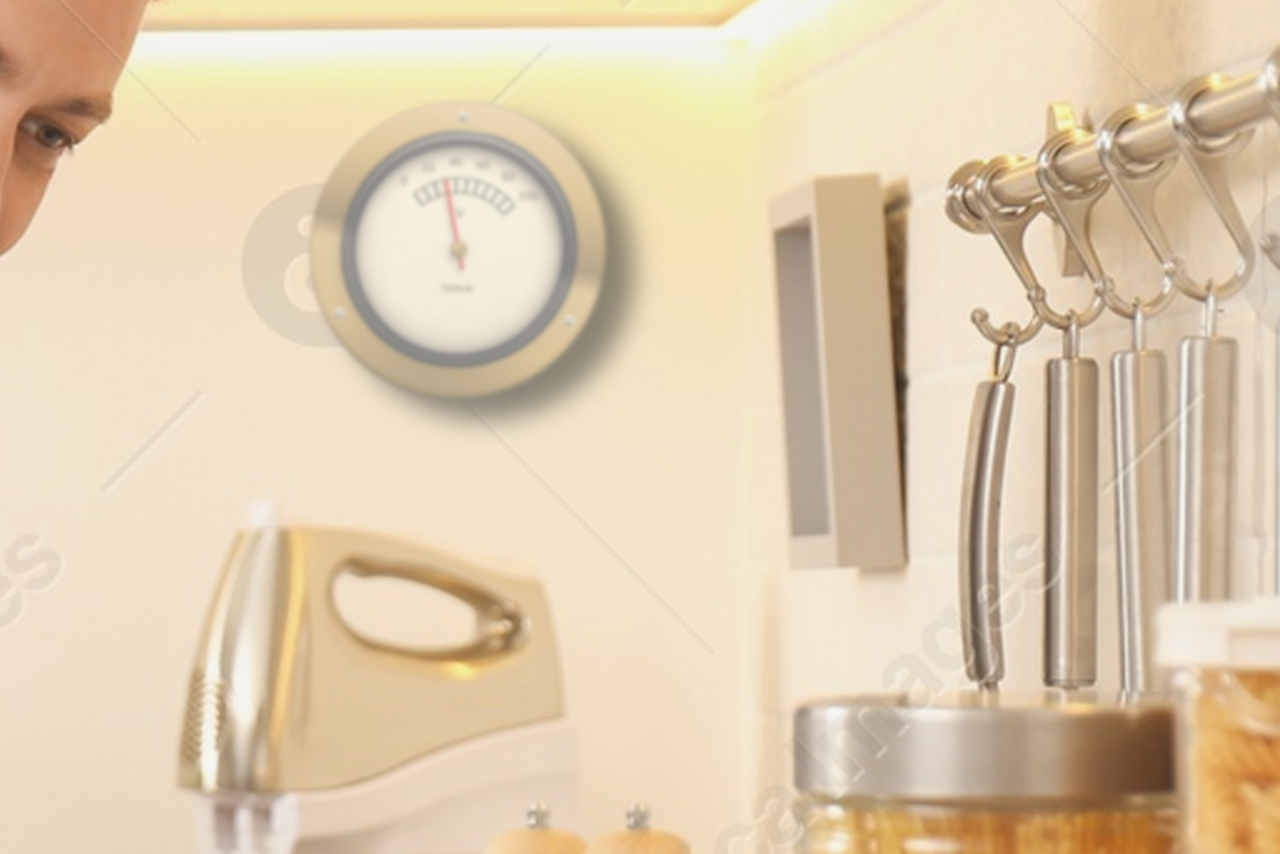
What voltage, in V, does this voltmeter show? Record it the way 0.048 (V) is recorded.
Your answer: 30 (V)
